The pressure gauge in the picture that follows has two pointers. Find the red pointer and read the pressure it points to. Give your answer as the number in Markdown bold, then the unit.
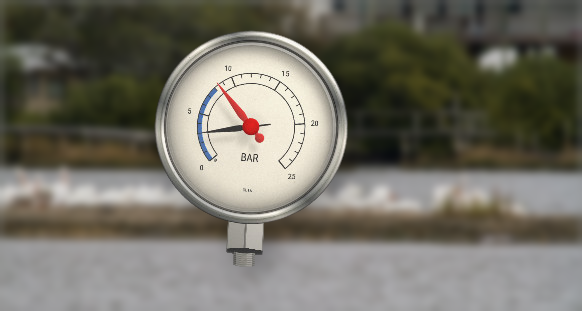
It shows **8.5** bar
